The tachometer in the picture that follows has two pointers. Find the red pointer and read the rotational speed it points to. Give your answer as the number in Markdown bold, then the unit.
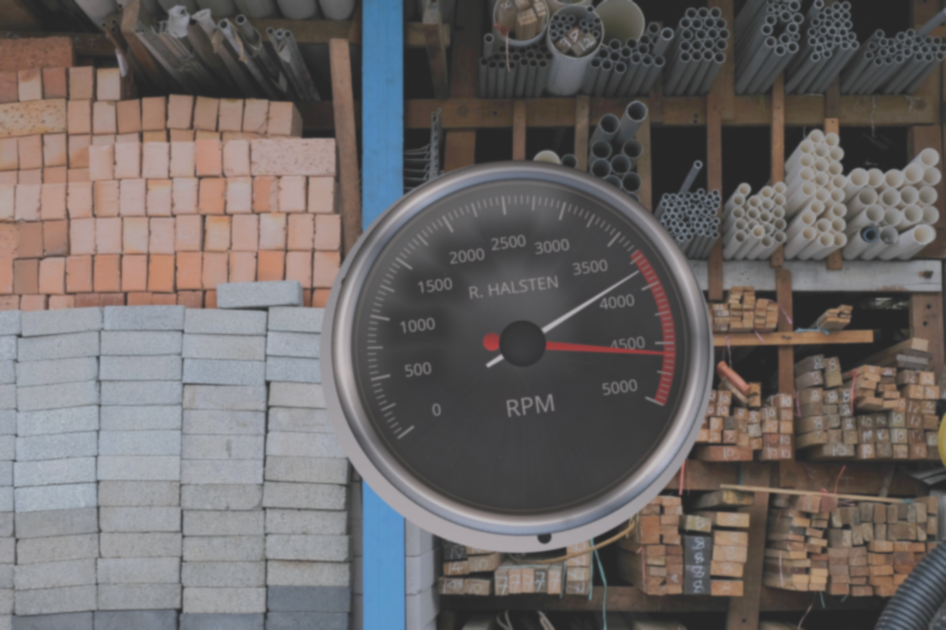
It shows **4600** rpm
